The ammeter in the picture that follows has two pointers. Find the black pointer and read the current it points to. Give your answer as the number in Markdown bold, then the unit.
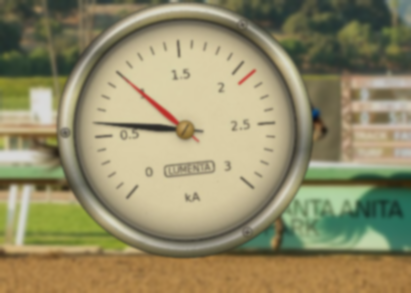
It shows **0.6** kA
